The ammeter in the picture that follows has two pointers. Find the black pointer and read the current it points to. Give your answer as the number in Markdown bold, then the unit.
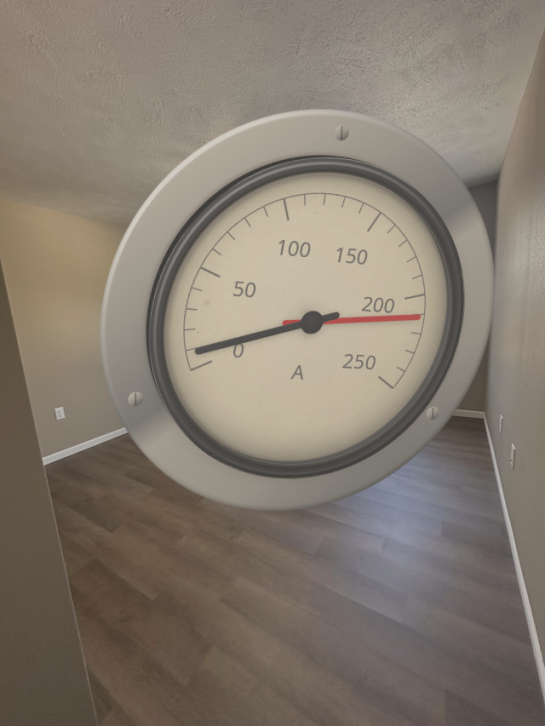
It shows **10** A
